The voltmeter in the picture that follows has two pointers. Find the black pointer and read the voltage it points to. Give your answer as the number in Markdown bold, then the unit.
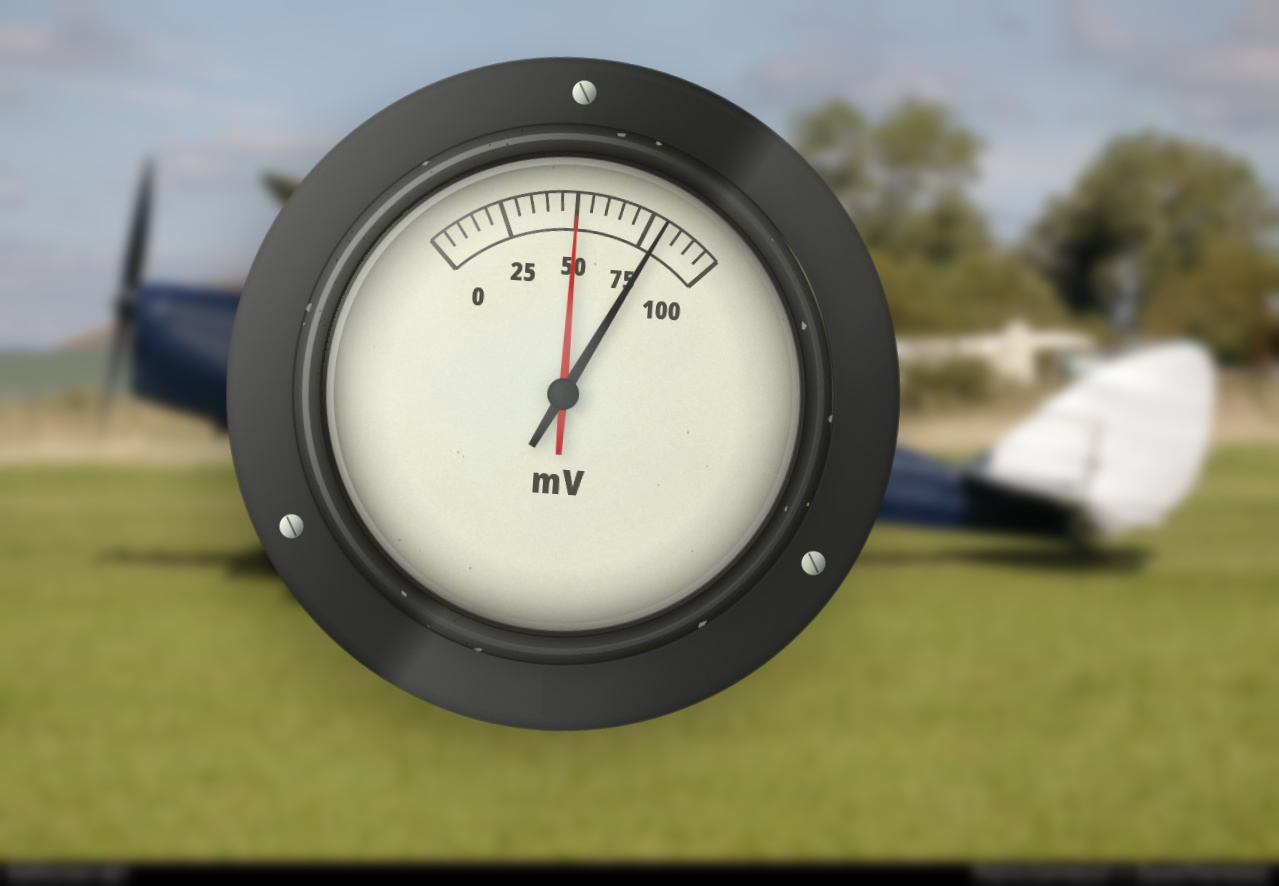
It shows **80** mV
